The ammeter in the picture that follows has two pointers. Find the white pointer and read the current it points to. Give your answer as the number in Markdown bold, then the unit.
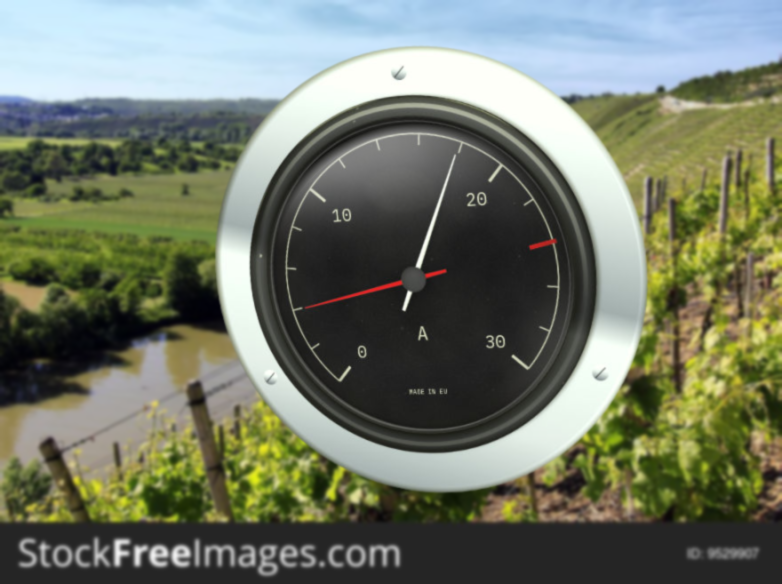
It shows **18** A
